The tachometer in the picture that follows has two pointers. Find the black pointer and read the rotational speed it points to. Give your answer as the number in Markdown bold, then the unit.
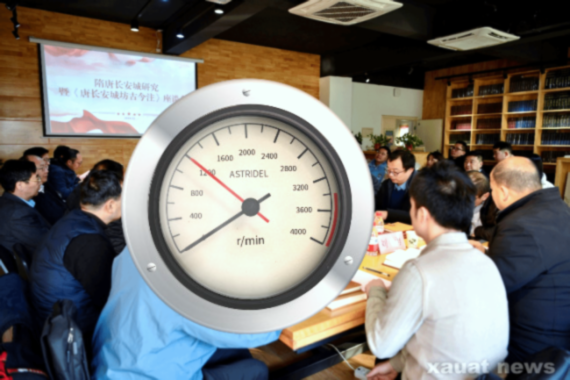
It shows **0** rpm
